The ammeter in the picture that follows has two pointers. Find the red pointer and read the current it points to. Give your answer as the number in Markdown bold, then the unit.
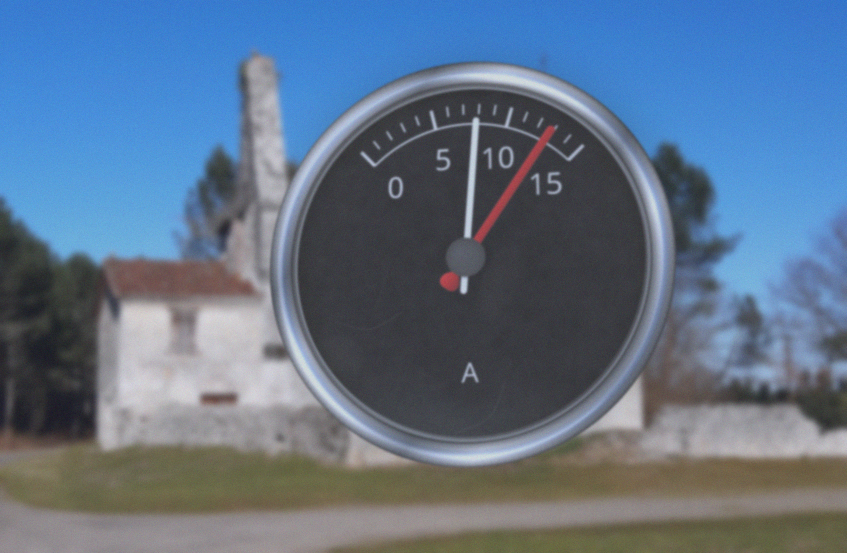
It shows **13** A
